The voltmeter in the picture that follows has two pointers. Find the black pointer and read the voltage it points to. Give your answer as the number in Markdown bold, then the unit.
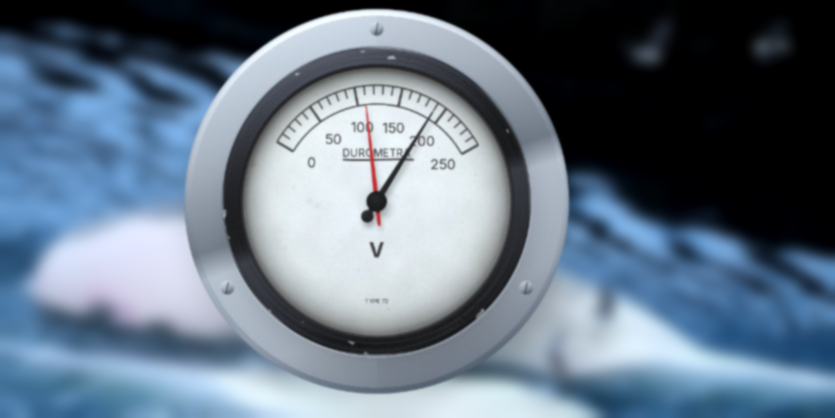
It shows **190** V
